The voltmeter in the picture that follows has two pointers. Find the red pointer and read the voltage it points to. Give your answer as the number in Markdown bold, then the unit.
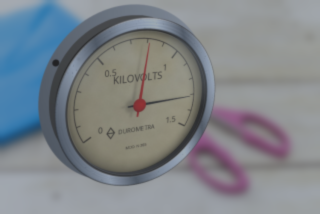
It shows **0.8** kV
